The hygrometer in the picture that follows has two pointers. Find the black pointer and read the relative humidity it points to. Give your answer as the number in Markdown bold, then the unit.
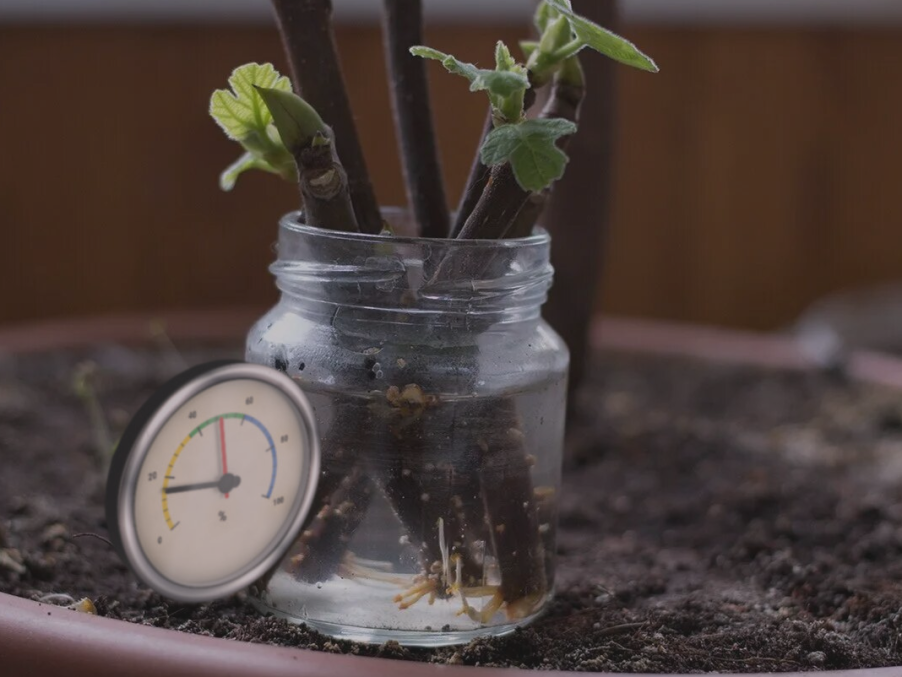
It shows **16** %
